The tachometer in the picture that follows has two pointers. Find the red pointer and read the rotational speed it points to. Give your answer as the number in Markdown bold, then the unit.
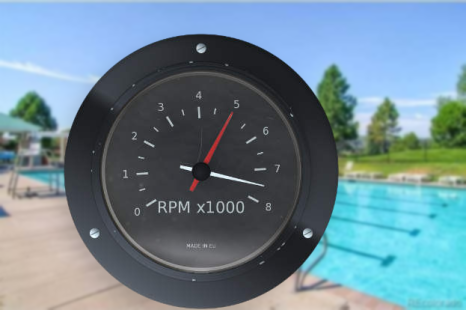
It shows **5000** rpm
